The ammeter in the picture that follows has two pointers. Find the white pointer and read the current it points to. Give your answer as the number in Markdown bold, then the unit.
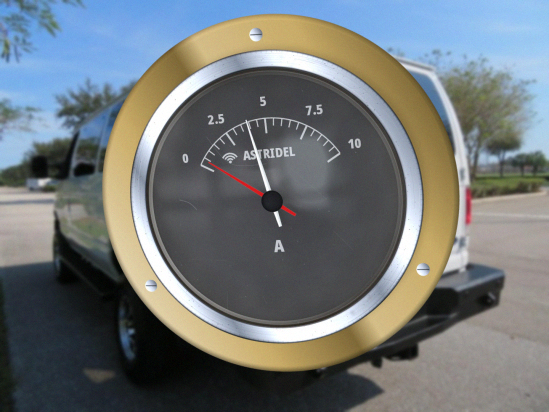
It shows **4** A
